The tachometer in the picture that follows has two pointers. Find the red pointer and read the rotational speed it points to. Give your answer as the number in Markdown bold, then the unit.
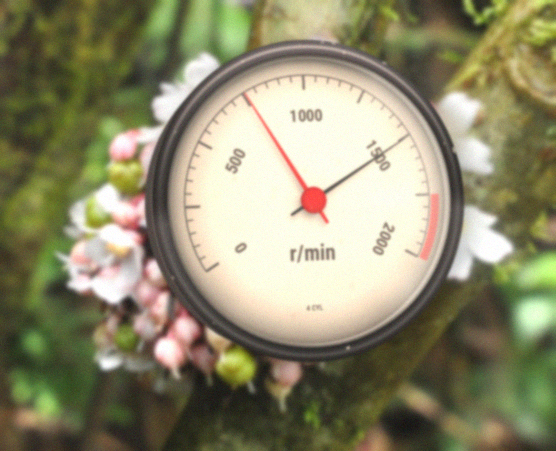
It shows **750** rpm
